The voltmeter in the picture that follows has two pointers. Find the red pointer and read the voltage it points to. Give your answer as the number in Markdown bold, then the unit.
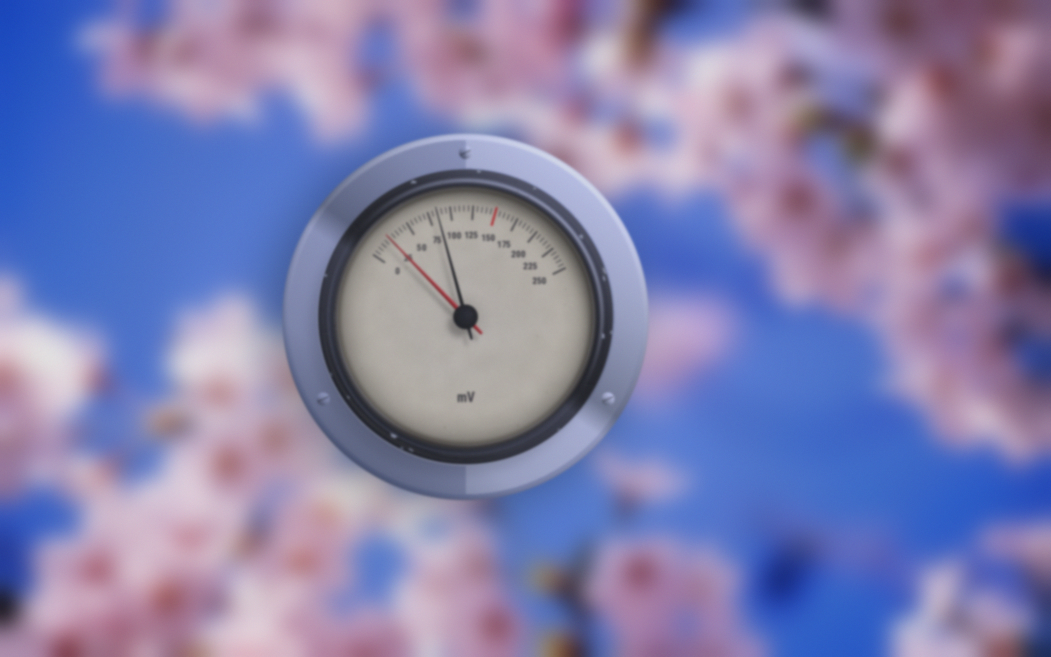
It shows **25** mV
